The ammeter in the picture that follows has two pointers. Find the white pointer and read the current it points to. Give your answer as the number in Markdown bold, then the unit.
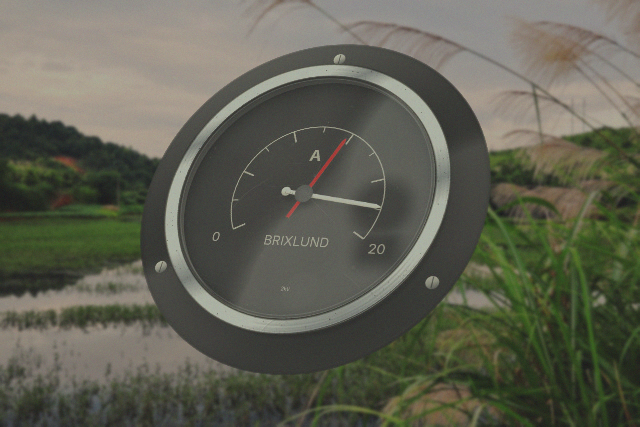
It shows **18** A
